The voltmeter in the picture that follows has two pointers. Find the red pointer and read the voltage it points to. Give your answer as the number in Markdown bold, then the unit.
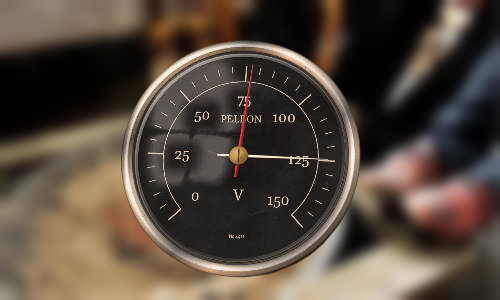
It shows **77.5** V
